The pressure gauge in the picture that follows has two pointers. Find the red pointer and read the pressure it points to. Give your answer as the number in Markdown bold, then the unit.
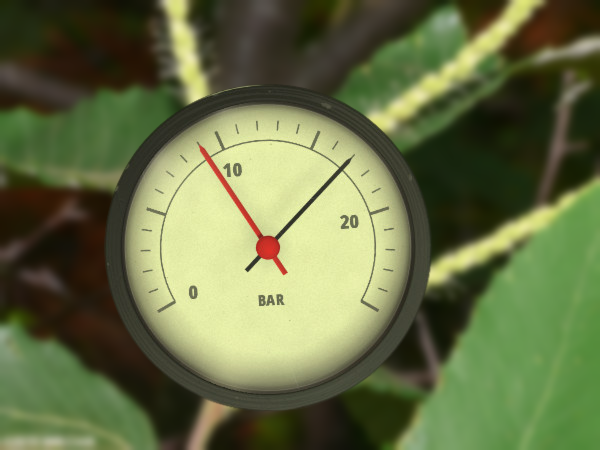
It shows **9** bar
